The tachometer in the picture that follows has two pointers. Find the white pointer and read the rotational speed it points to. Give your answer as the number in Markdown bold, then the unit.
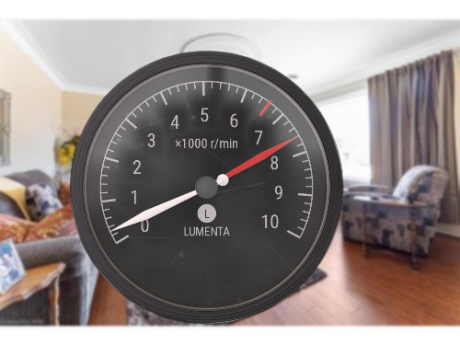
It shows **300** rpm
